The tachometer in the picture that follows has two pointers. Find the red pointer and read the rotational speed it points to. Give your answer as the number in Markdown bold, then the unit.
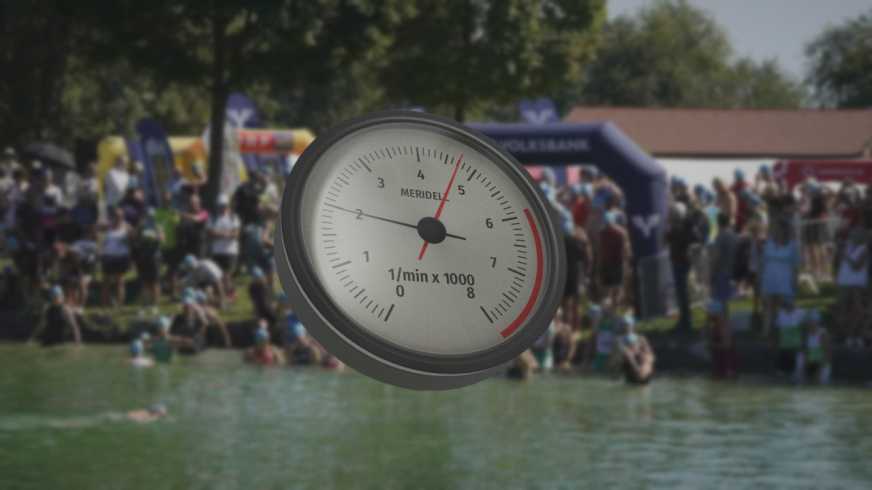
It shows **4700** rpm
